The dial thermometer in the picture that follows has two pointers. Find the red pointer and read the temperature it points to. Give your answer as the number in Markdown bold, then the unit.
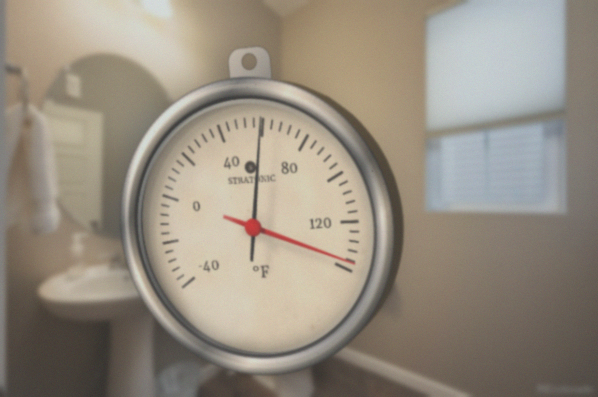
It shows **136** °F
